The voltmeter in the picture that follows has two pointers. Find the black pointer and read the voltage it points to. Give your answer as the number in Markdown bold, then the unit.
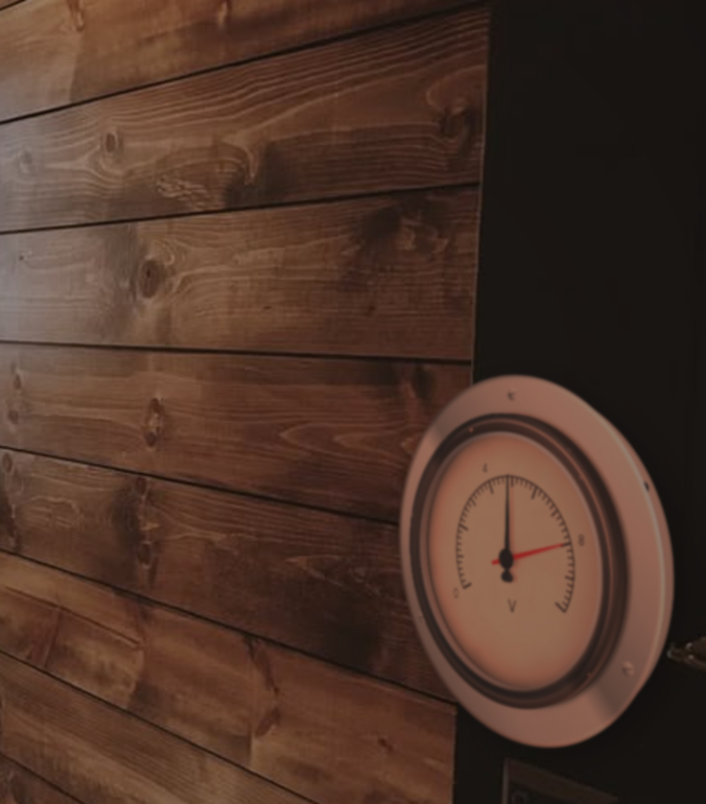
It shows **5** V
